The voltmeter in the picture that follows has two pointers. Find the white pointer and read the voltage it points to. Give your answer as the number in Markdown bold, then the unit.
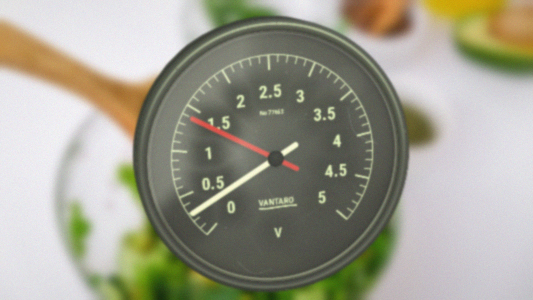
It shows **0.3** V
